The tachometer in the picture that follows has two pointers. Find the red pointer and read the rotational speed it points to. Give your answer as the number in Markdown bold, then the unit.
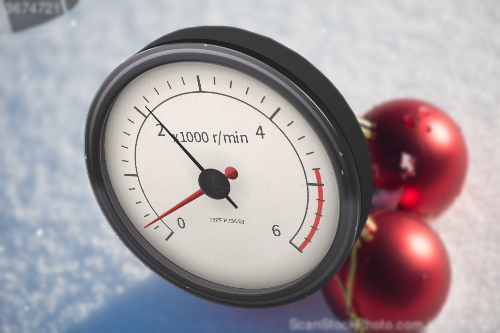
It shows **300** rpm
